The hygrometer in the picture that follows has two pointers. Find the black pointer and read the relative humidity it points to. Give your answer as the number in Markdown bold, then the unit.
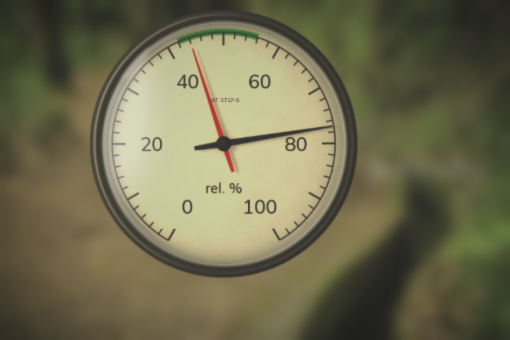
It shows **77** %
